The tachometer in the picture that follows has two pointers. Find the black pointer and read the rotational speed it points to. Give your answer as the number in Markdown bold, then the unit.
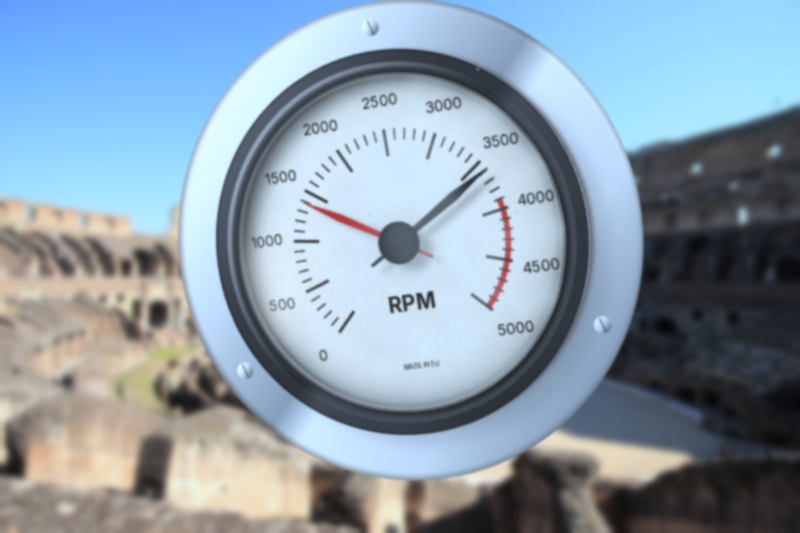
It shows **3600** rpm
